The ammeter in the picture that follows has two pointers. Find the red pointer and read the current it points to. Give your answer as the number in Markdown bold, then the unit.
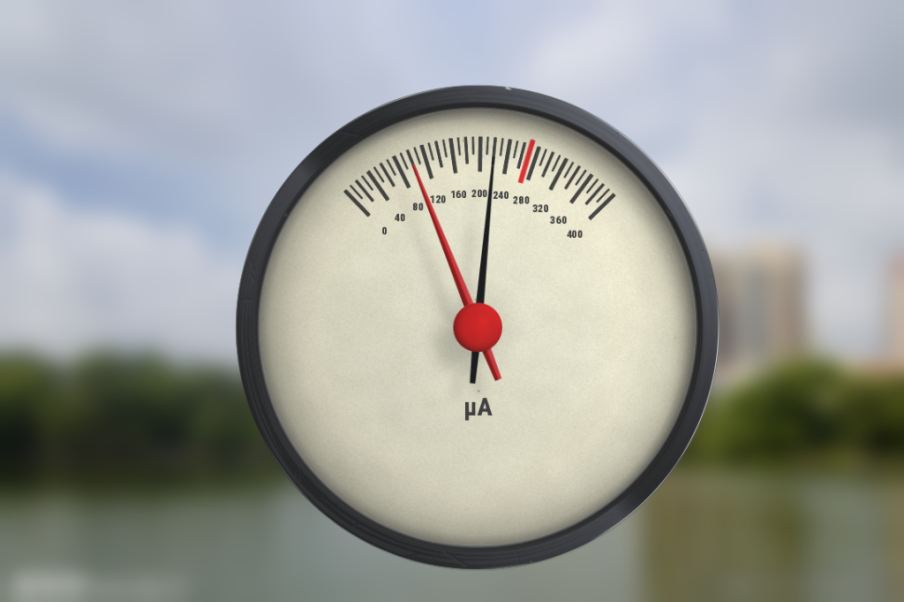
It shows **100** µA
